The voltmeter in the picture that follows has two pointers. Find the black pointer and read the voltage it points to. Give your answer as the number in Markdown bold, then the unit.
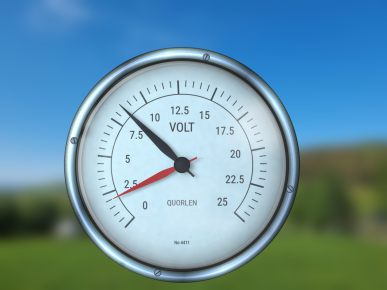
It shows **8.5** V
